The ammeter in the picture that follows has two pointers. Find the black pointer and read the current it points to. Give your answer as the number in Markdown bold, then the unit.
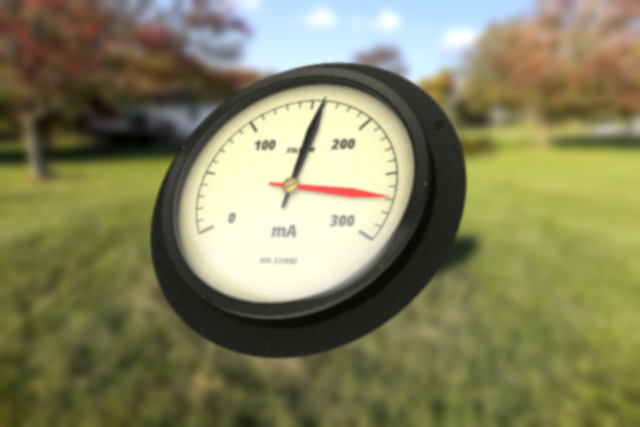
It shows **160** mA
